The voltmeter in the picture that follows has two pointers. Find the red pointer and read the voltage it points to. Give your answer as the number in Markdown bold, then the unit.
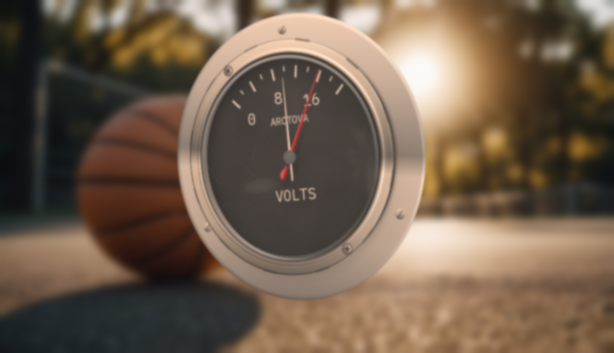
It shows **16** V
